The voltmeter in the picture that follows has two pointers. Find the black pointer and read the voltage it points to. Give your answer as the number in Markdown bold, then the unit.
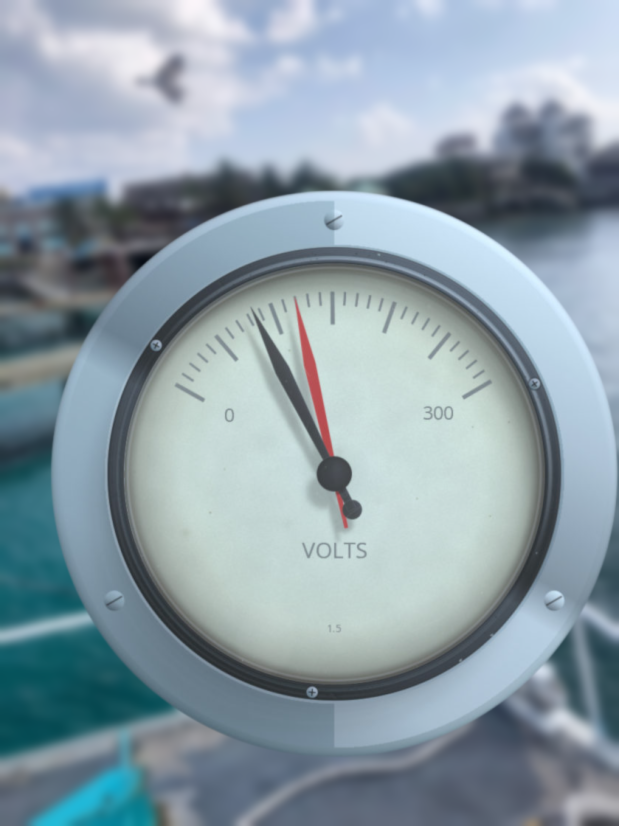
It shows **85** V
